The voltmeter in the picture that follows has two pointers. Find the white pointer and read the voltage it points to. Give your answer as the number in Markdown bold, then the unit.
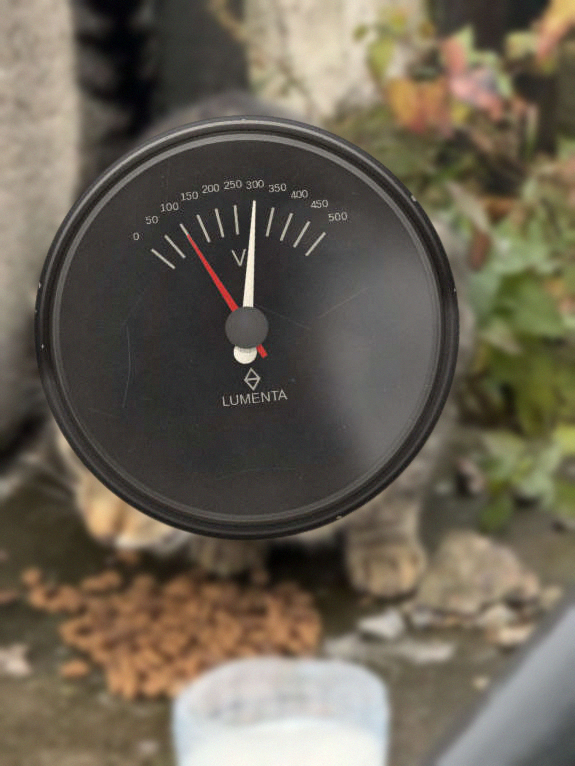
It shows **300** V
